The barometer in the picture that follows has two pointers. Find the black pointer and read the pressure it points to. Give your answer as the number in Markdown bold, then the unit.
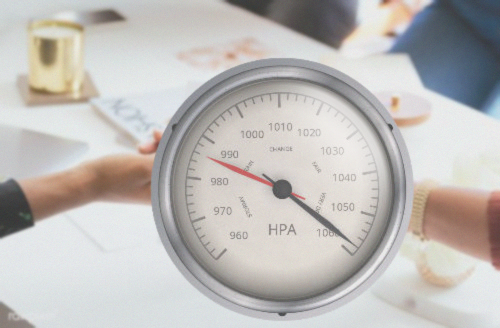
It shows **1058** hPa
